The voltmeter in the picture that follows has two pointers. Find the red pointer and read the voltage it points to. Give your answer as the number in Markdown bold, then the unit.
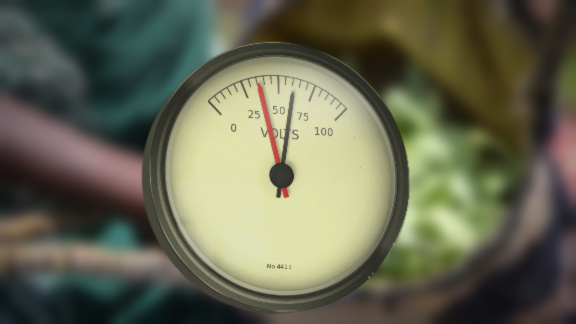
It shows **35** V
